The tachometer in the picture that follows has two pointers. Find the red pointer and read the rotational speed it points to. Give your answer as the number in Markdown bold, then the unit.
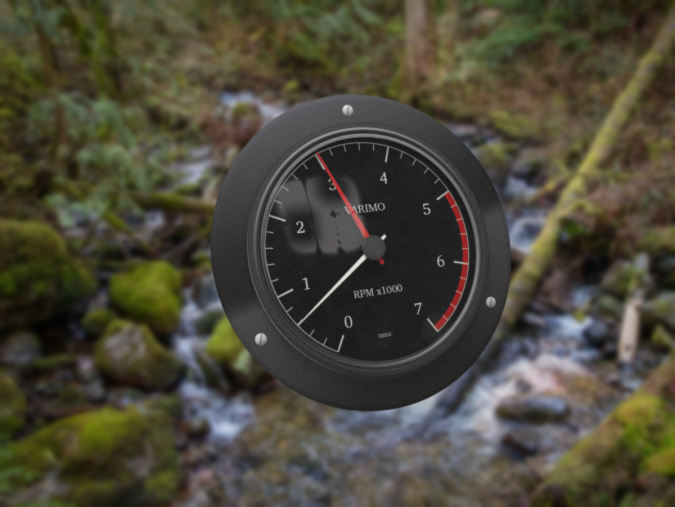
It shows **3000** rpm
